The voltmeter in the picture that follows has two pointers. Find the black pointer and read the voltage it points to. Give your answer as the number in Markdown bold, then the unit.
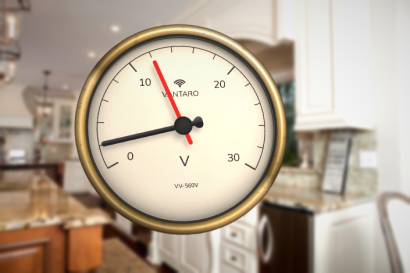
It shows **2** V
